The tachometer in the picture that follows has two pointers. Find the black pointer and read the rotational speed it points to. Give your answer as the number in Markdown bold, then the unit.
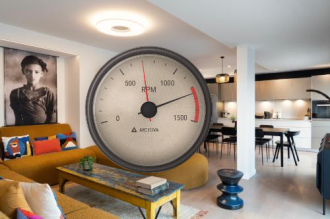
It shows **1250** rpm
